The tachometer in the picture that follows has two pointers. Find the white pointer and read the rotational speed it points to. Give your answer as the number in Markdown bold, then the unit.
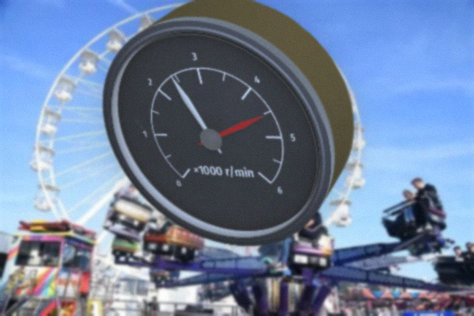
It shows **2500** rpm
